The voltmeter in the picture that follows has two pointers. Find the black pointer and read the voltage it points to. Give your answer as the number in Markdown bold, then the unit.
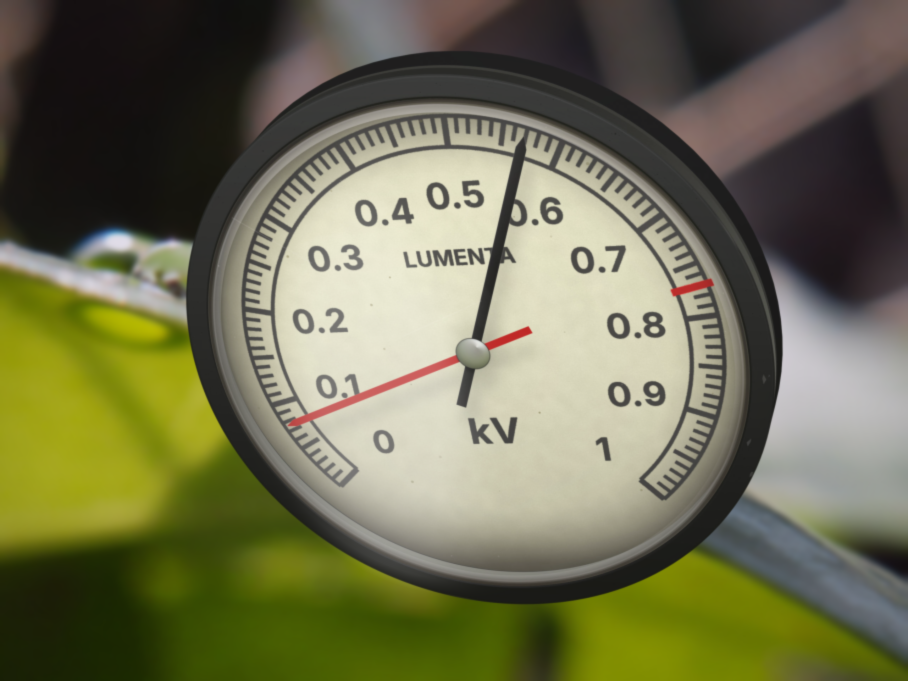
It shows **0.57** kV
